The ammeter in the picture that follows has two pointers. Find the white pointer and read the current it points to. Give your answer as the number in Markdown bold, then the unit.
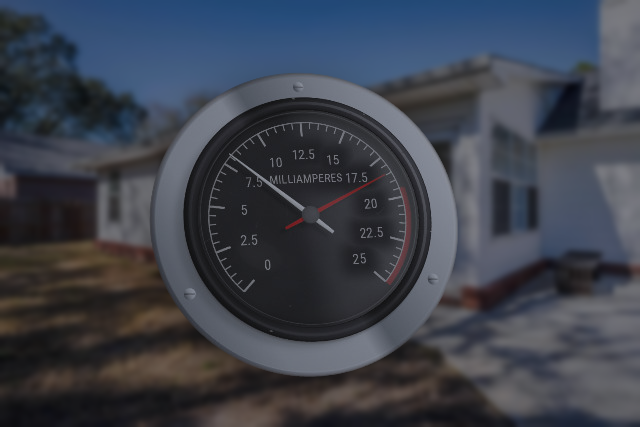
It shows **8** mA
